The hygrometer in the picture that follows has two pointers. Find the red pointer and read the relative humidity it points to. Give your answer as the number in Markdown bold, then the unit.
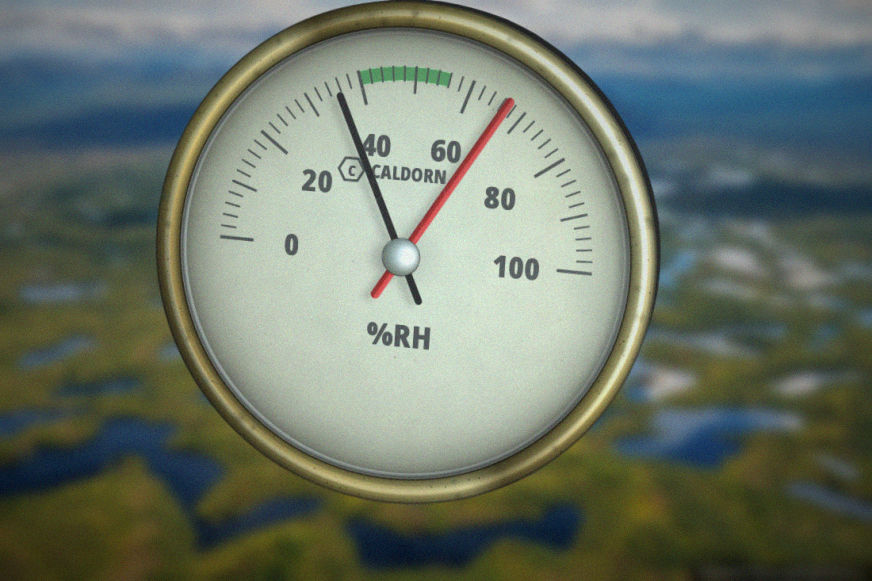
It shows **67** %
